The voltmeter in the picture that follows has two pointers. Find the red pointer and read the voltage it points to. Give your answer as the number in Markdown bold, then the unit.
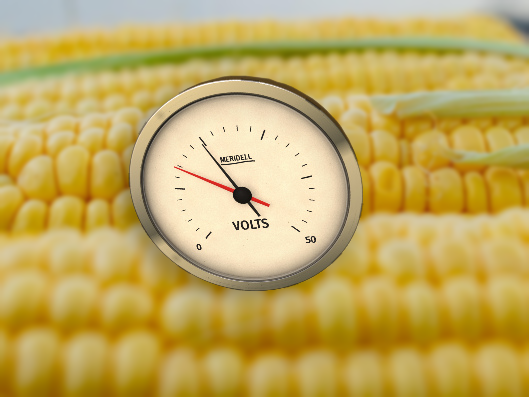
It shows **14** V
